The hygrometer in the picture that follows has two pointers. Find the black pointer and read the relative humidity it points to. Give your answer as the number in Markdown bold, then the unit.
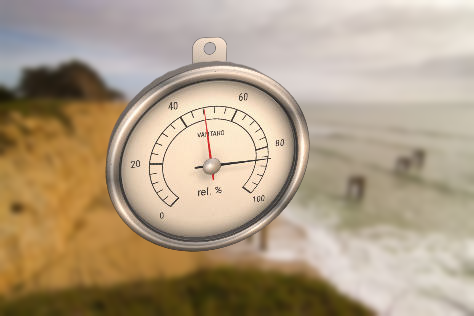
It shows **84** %
